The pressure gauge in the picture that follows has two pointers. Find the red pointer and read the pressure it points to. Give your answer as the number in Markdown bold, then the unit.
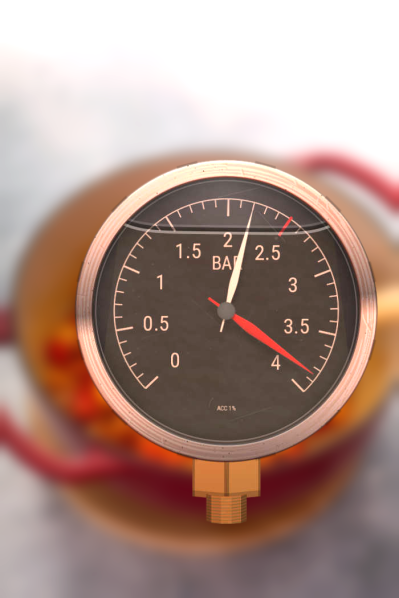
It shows **3.85** bar
